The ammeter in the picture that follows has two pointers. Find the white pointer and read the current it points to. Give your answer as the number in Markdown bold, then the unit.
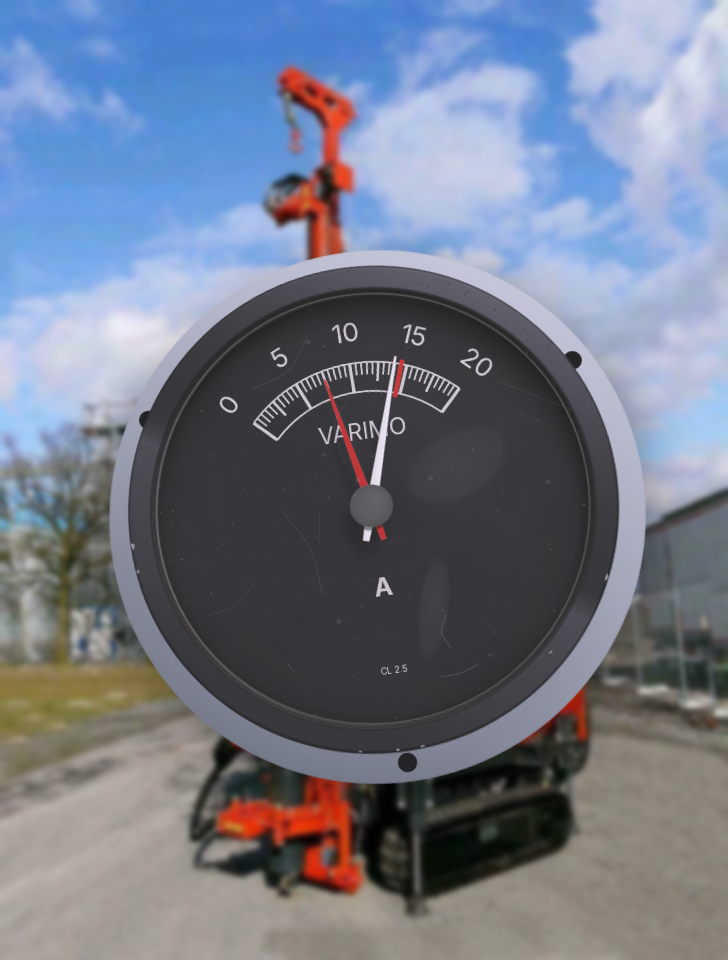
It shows **14** A
